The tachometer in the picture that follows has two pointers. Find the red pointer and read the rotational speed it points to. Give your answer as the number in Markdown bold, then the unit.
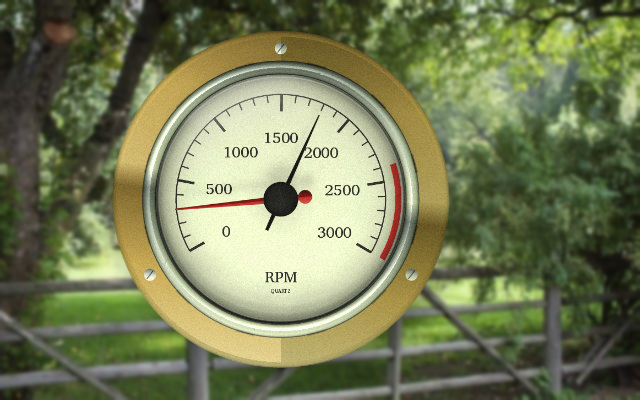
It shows **300** rpm
